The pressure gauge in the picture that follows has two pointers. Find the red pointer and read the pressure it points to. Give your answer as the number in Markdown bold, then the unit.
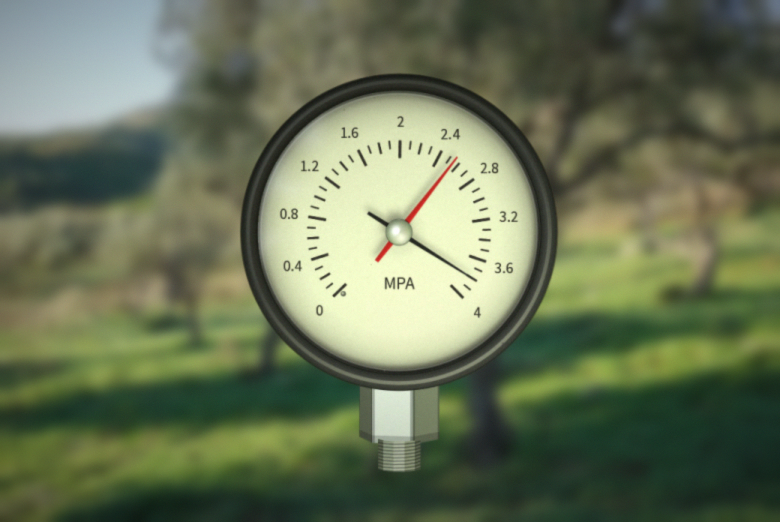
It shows **2.55** MPa
